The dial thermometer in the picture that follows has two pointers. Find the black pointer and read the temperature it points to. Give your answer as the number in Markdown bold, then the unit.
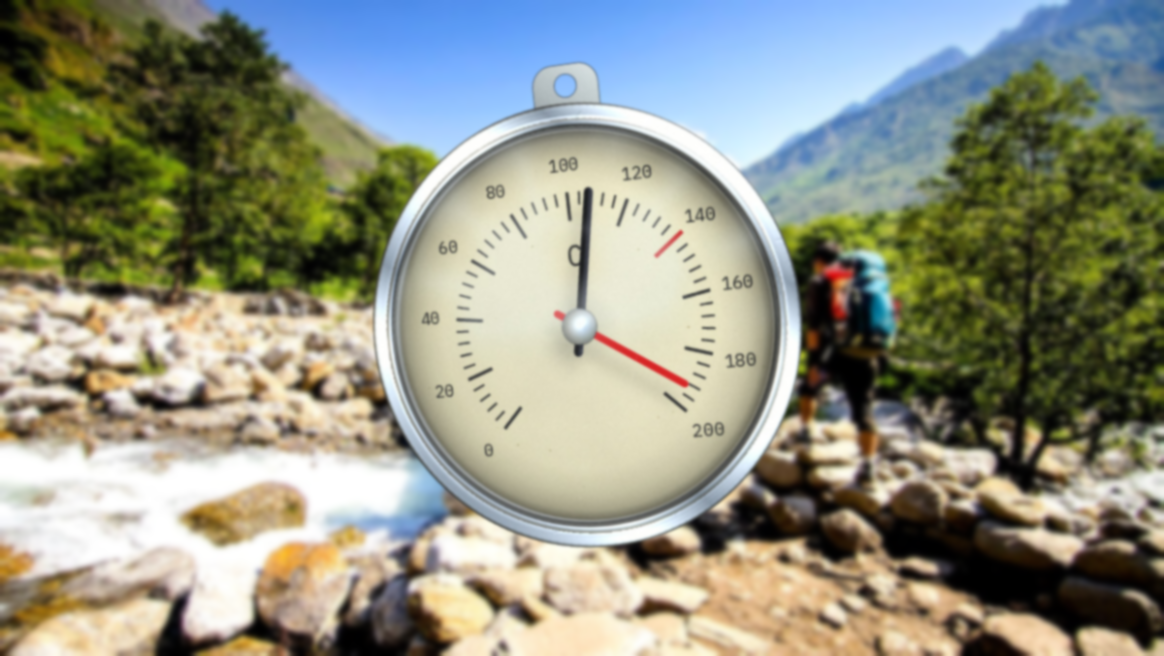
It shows **108** °C
